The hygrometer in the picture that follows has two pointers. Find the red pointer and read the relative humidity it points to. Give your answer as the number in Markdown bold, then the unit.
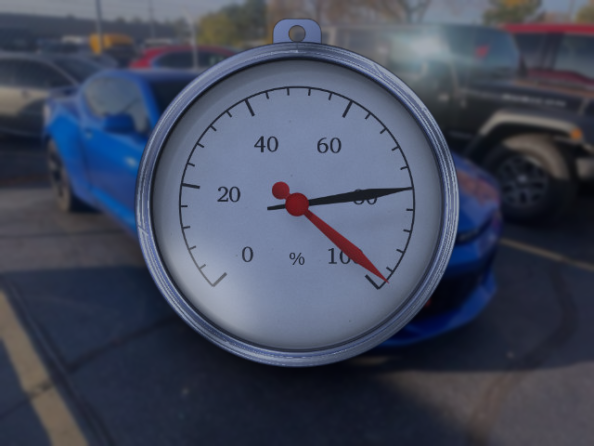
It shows **98** %
